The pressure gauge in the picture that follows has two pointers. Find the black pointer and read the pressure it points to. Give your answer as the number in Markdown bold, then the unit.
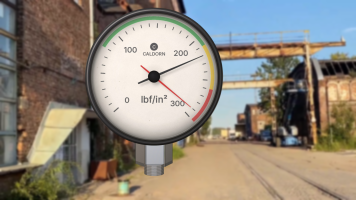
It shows **220** psi
